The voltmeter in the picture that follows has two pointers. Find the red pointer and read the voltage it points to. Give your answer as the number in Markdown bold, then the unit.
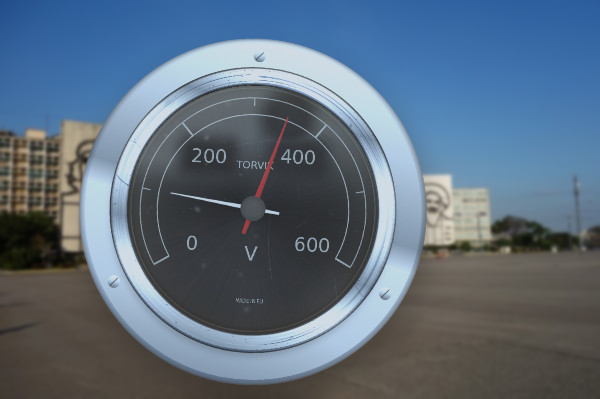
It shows **350** V
